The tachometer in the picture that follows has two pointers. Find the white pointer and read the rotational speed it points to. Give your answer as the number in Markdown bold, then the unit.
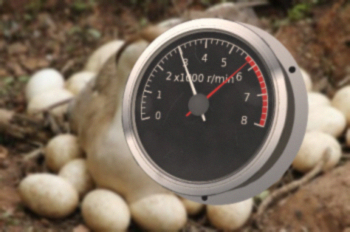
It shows **3000** rpm
